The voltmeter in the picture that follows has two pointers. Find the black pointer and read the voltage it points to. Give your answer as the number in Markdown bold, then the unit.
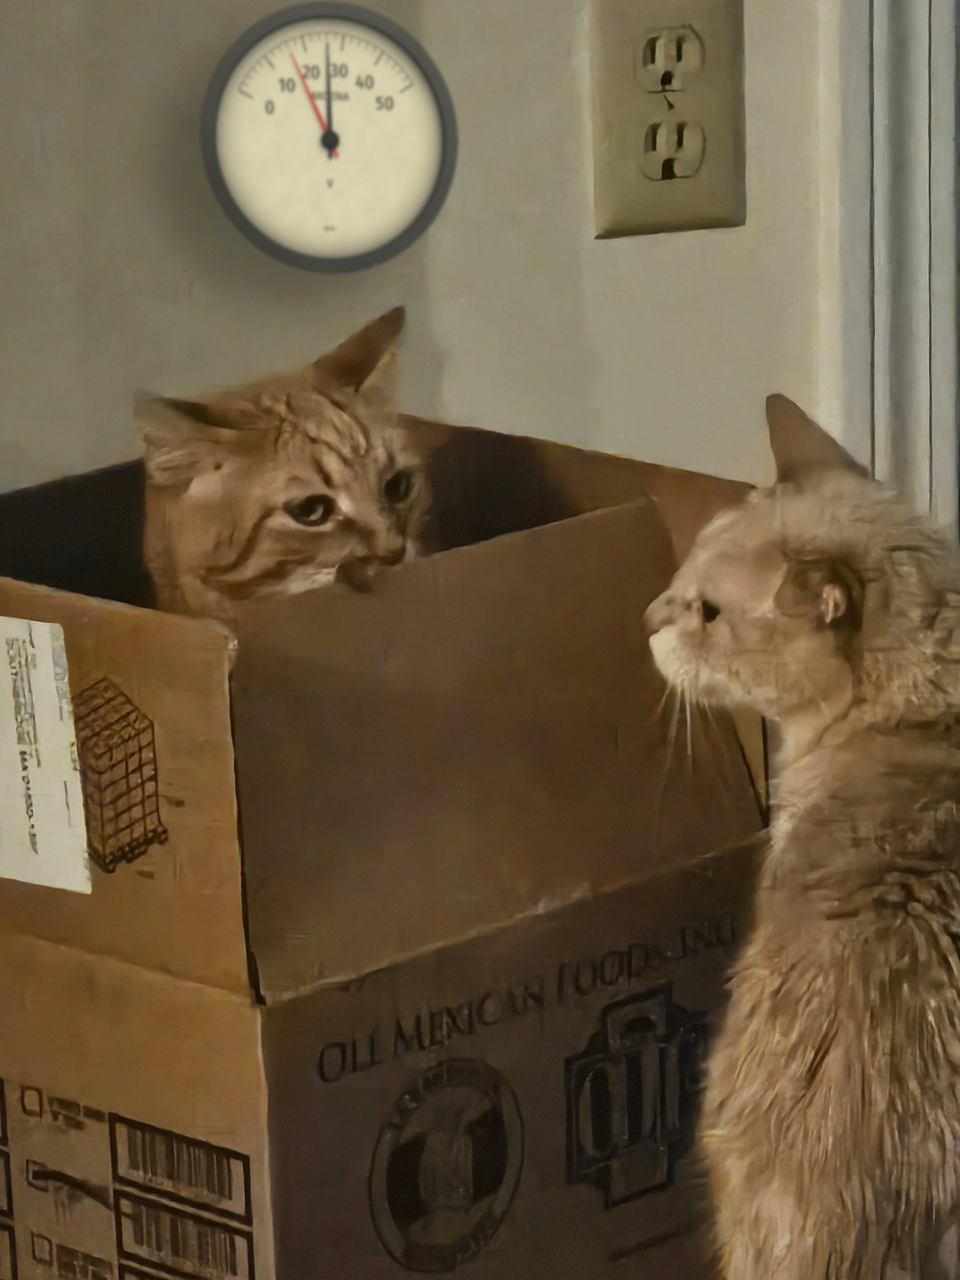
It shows **26** V
